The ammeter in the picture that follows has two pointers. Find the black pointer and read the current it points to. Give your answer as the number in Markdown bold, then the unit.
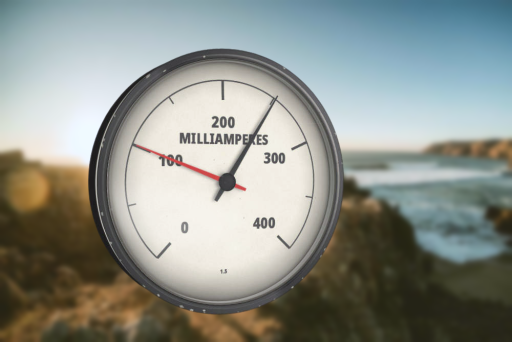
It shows **250** mA
